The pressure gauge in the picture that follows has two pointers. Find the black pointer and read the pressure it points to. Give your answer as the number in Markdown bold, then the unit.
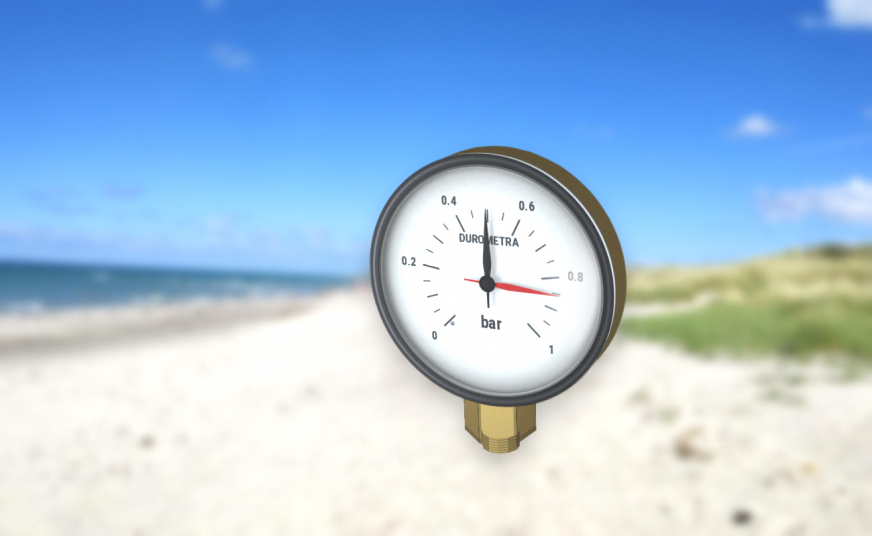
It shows **0.5** bar
